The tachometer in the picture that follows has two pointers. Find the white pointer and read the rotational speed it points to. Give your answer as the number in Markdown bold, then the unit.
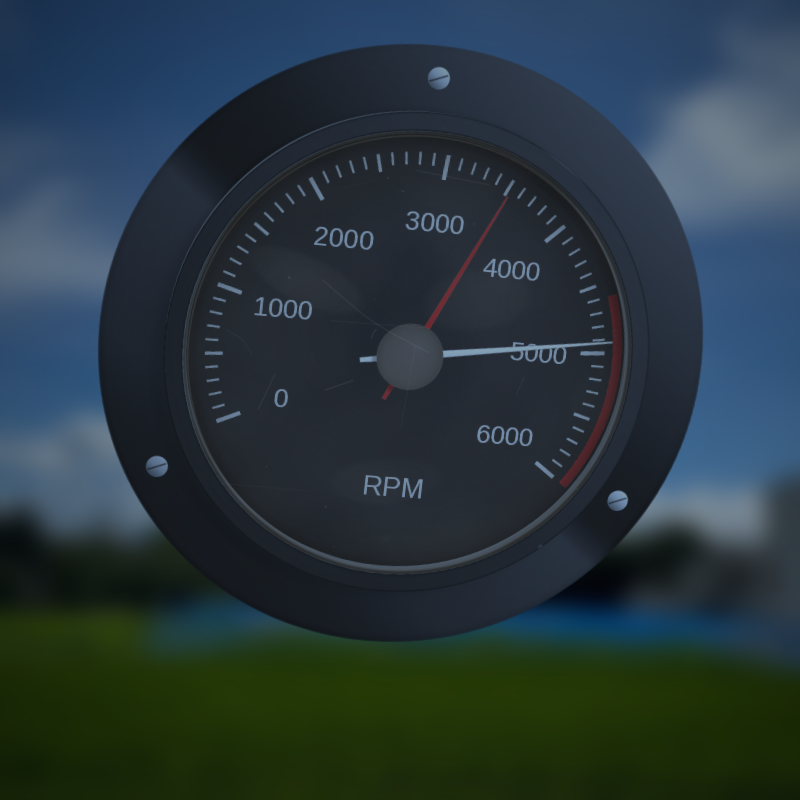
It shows **4900** rpm
